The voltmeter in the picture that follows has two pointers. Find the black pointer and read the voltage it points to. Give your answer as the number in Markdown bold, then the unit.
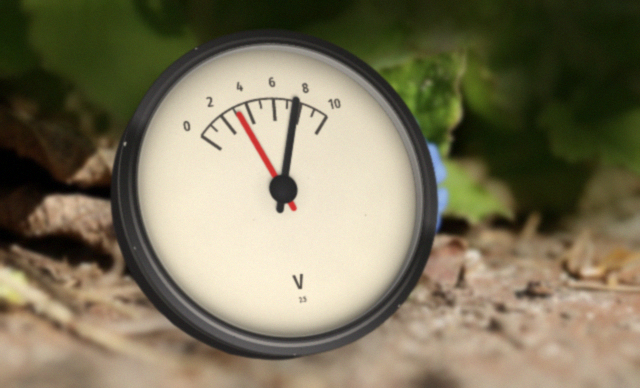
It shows **7.5** V
